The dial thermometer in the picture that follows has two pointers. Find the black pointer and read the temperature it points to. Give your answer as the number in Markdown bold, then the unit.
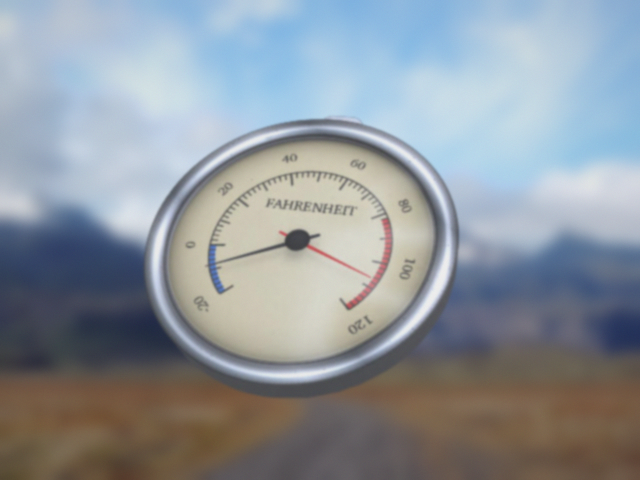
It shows **-10** °F
